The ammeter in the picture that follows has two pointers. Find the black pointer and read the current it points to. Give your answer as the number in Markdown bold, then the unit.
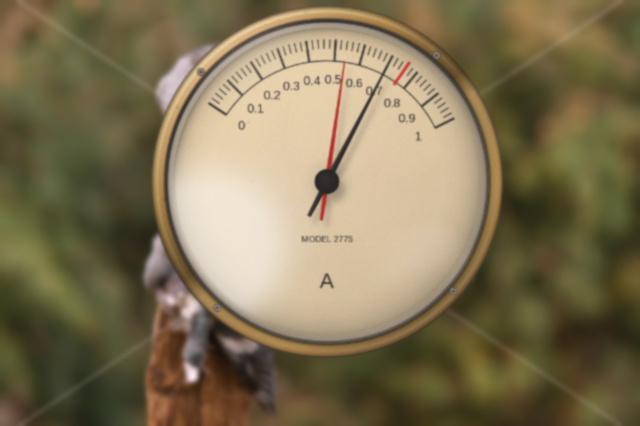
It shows **0.7** A
